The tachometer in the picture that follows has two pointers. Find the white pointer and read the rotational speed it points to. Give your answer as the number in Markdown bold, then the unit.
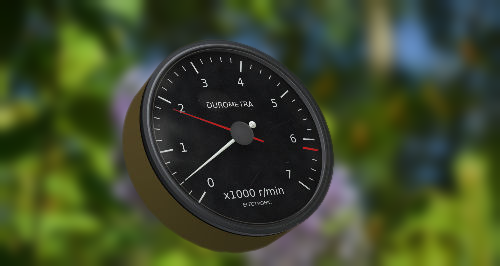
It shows **400** rpm
